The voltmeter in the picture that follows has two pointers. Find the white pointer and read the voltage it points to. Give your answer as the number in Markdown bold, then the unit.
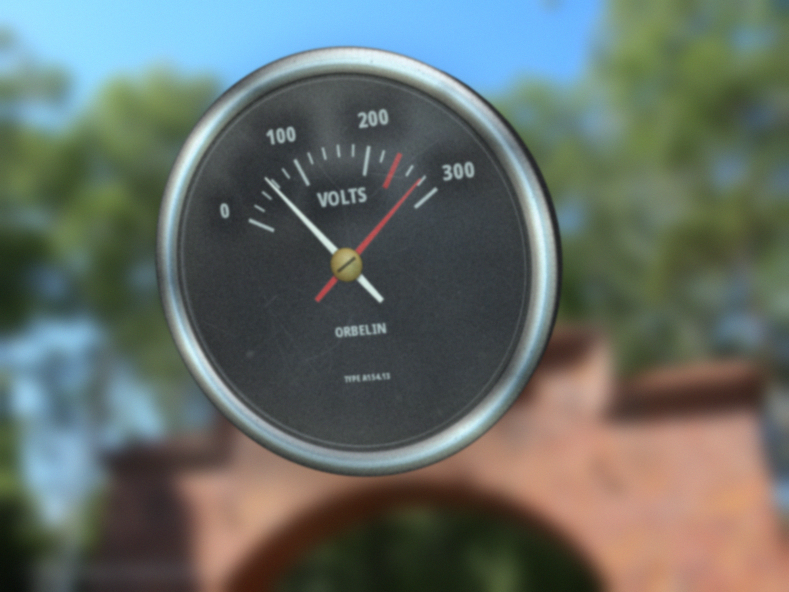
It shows **60** V
